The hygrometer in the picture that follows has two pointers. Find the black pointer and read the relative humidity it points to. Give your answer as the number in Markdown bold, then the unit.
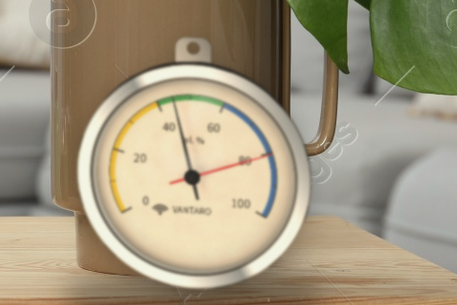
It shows **45** %
